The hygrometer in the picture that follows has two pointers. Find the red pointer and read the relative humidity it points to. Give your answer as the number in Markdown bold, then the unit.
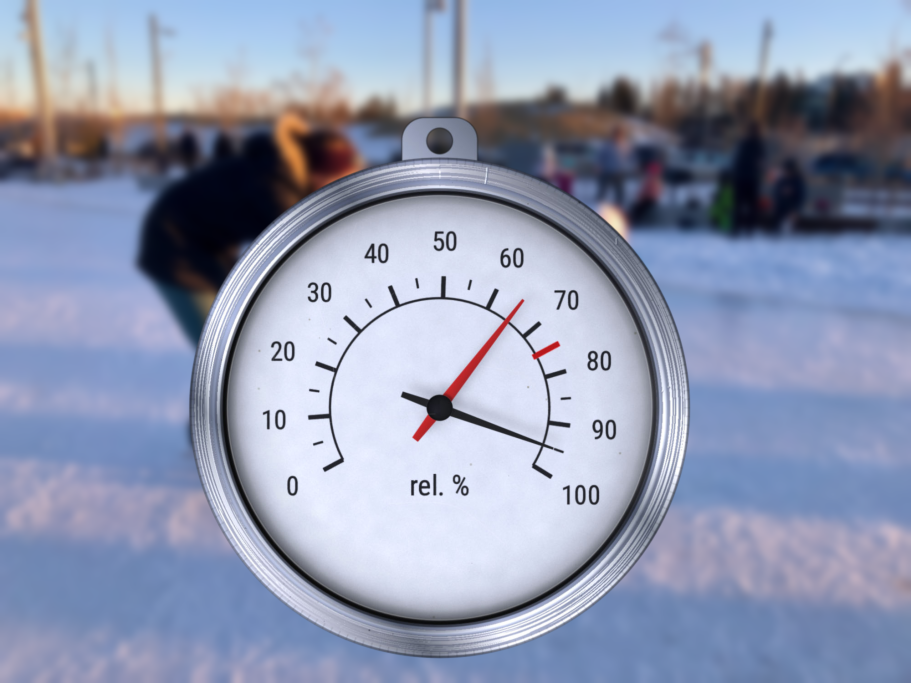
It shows **65** %
